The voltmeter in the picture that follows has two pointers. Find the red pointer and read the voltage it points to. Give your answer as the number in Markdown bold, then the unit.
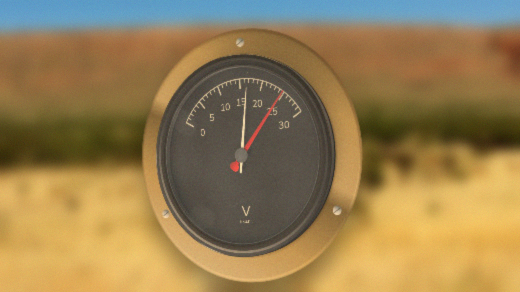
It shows **25** V
